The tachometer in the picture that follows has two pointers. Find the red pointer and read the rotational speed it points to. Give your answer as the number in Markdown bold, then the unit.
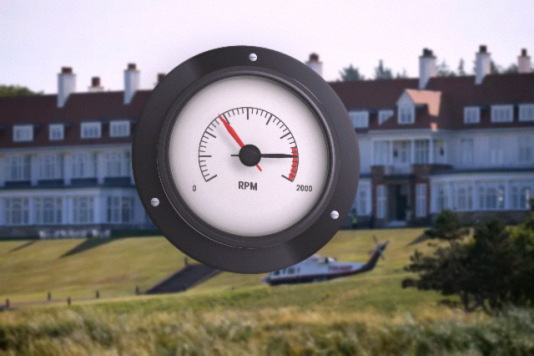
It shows **700** rpm
